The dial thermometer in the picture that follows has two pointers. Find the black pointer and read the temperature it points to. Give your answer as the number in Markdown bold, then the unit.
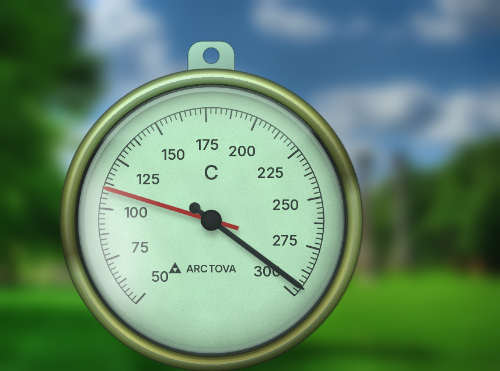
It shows **295** °C
